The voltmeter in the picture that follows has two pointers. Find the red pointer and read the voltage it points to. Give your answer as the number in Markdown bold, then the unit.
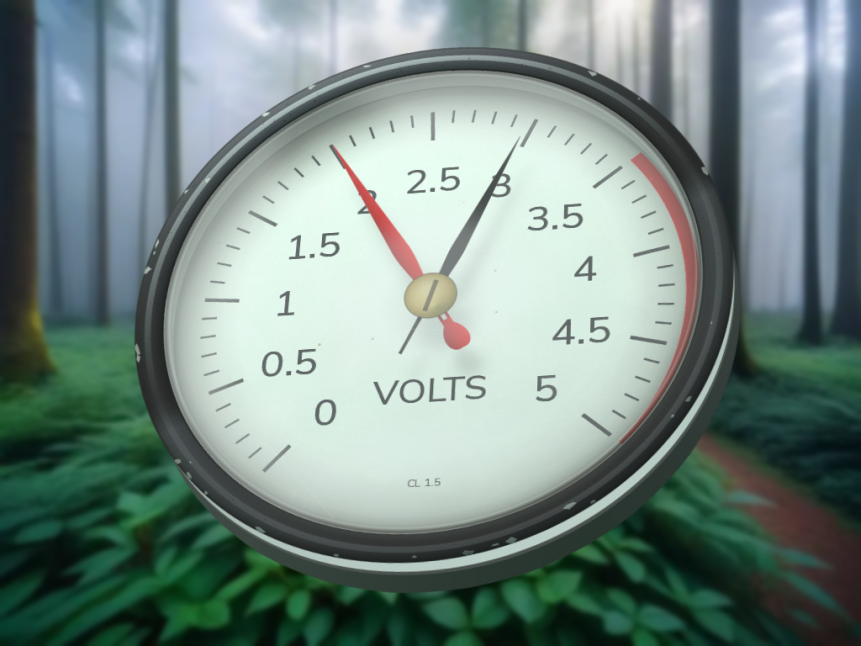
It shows **2** V
